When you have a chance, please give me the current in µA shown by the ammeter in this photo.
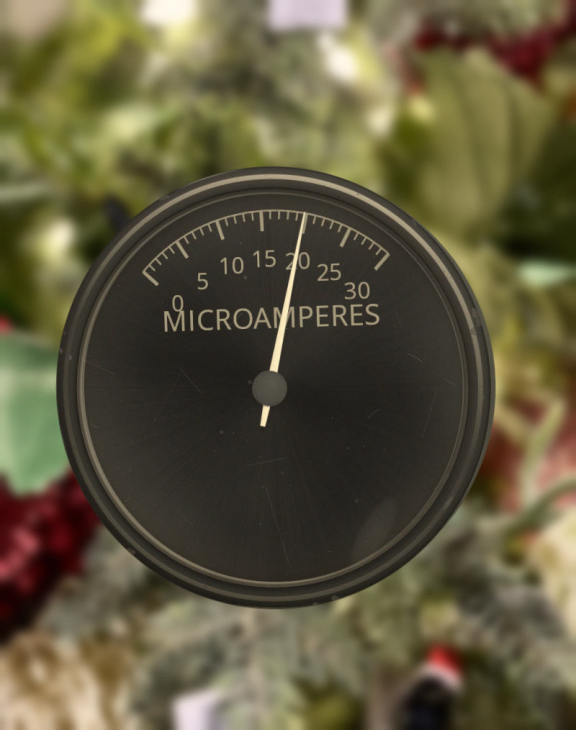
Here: 20 µA
